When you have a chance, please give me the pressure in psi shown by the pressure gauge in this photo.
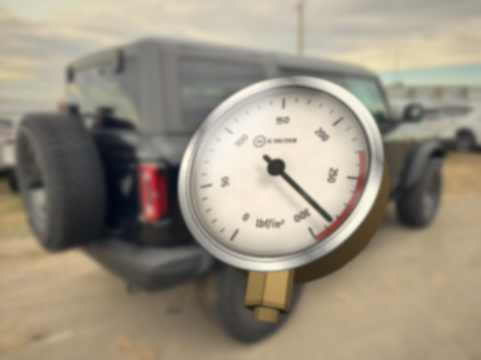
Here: 285 psi
